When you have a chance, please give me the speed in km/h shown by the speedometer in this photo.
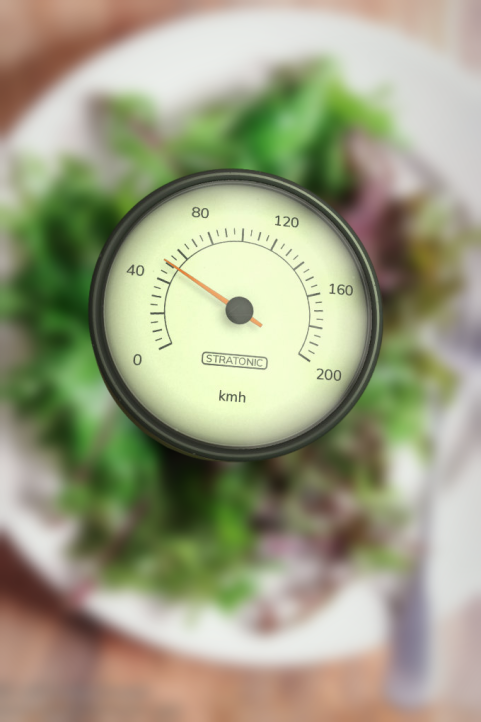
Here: 50 km/h
